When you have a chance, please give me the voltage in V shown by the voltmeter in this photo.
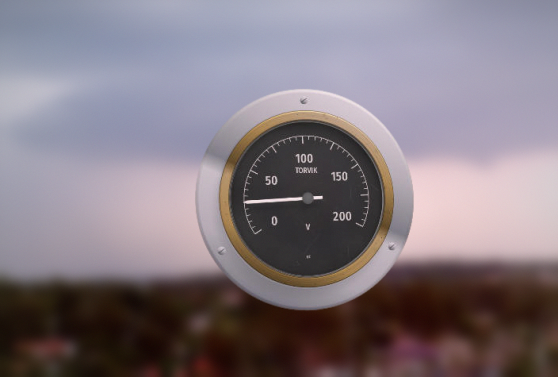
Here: 25 V
